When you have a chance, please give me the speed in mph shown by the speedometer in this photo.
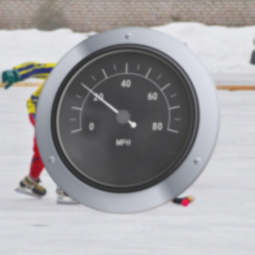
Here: 20 mph
